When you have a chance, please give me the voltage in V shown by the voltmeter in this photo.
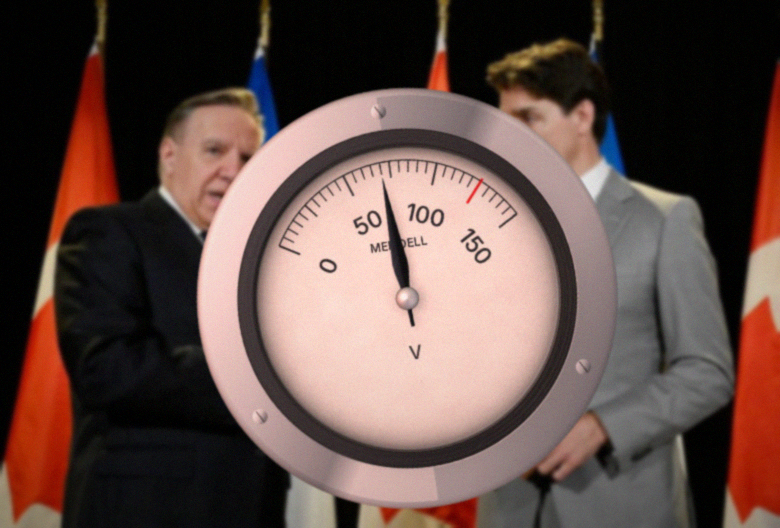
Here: 70 V
